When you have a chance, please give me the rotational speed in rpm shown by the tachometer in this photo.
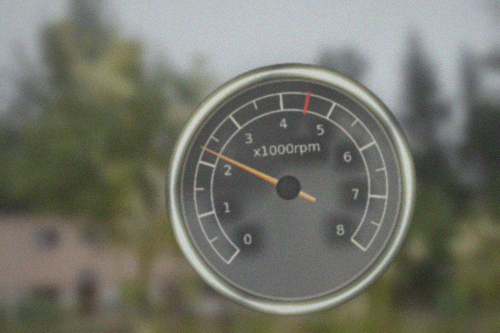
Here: 2250 rpm
